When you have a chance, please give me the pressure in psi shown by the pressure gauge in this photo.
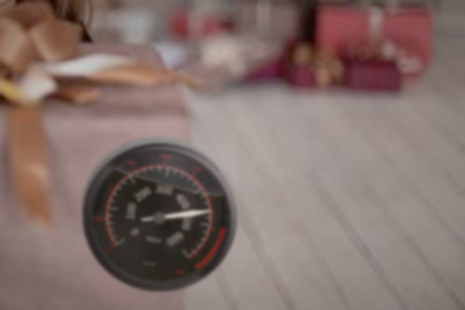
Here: 460 psi
